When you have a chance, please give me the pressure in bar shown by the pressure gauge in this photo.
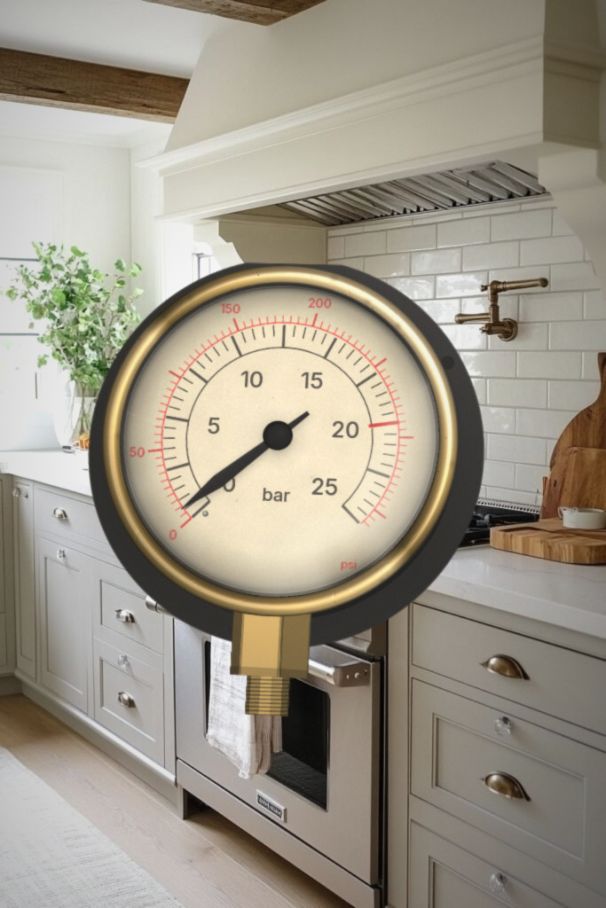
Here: 0.5 bar
